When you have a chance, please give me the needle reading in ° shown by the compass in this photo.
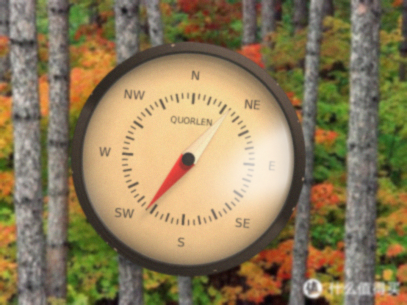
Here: 215 °
